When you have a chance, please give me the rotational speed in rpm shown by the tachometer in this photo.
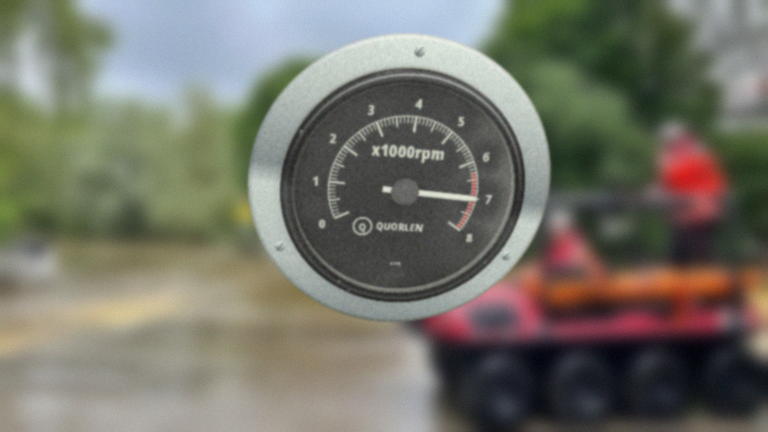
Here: 7000 rpm
